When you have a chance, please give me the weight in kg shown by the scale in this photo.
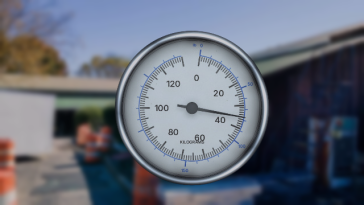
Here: 35 kg
